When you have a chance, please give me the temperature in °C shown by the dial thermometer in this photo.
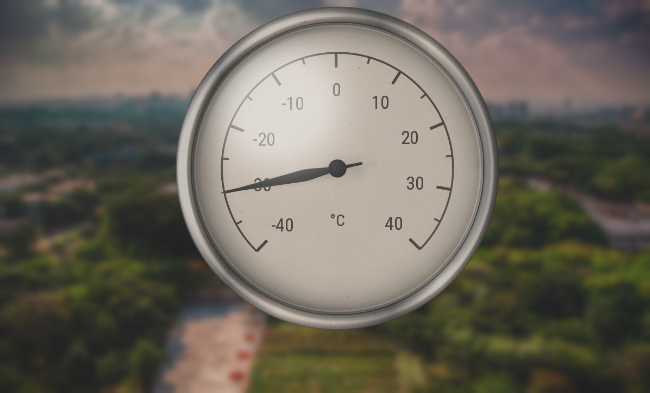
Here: -30 °C
